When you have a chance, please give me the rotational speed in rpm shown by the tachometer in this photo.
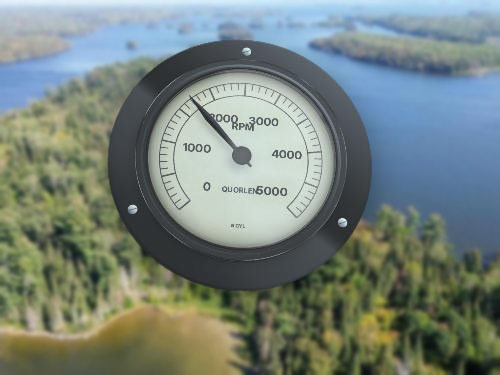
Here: 1700 rpm
